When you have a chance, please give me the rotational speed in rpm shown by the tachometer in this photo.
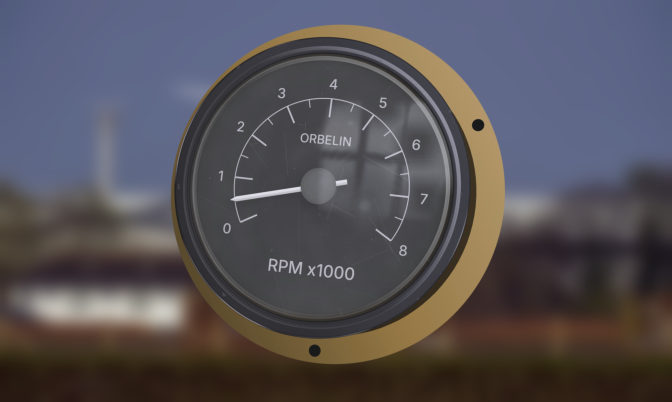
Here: 500 rpm
